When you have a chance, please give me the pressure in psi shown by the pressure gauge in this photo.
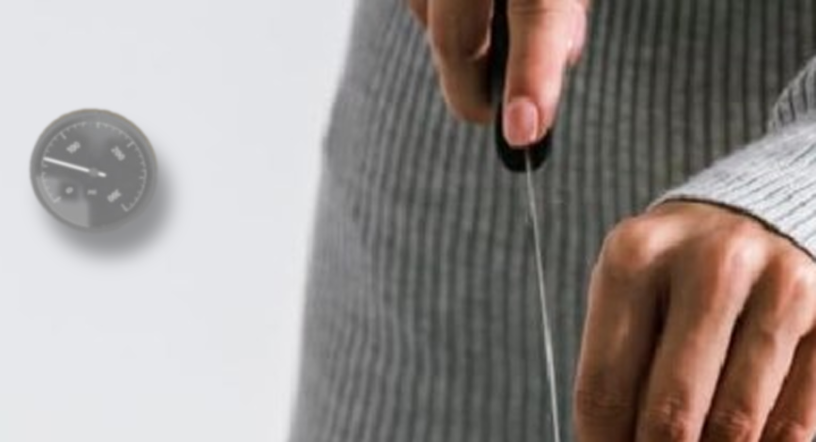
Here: 60 psi
